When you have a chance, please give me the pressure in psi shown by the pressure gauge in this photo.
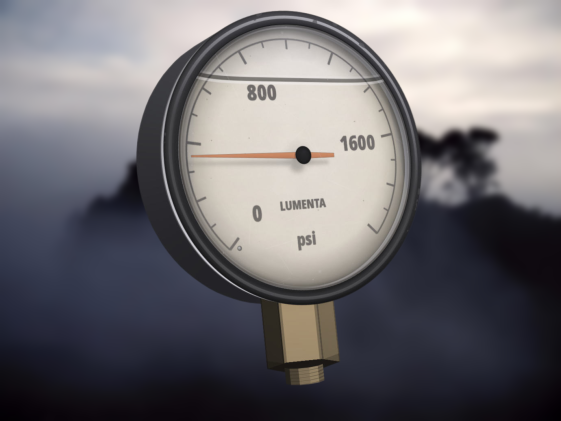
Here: 350 psi
